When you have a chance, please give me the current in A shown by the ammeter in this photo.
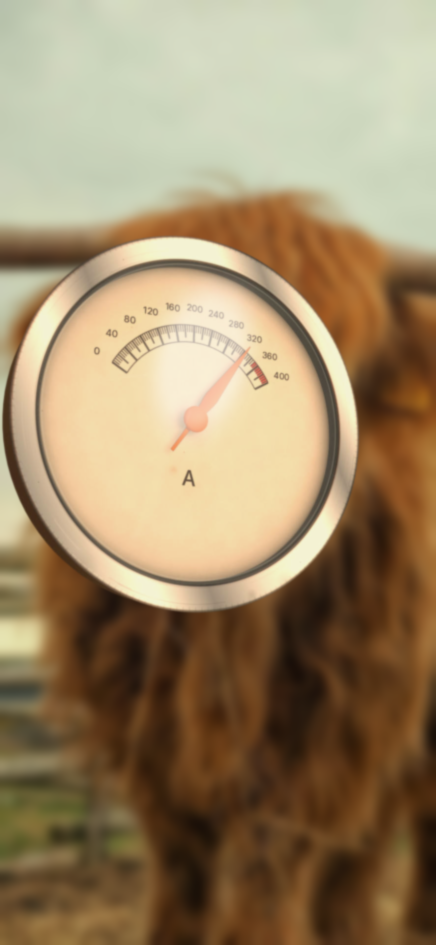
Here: 320 A
